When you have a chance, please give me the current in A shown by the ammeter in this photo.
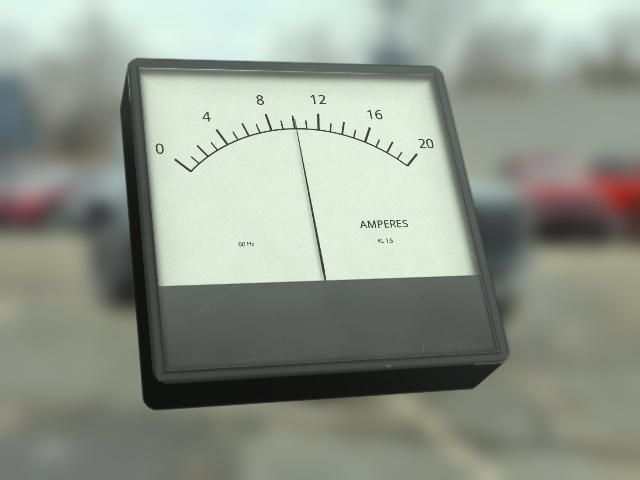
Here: 10 A
